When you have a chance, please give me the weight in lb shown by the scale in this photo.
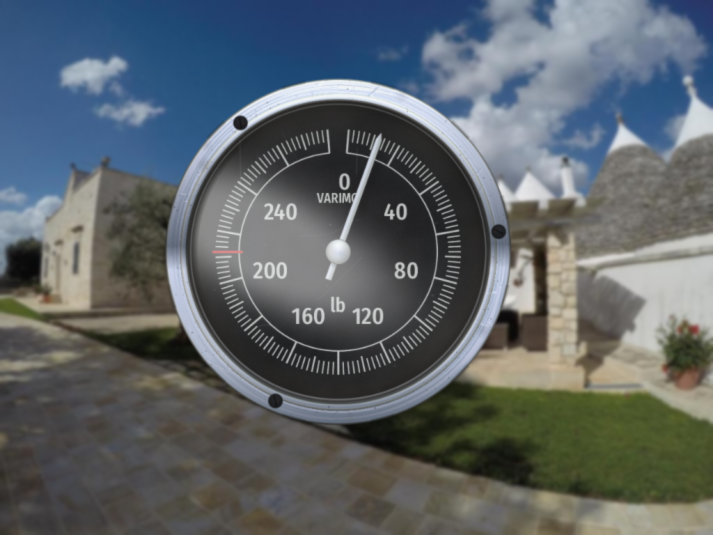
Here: 12 lb
